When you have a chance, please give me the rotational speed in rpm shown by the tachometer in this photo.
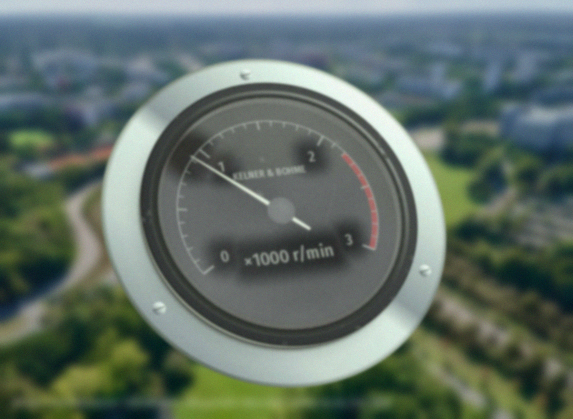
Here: 900 rpm
